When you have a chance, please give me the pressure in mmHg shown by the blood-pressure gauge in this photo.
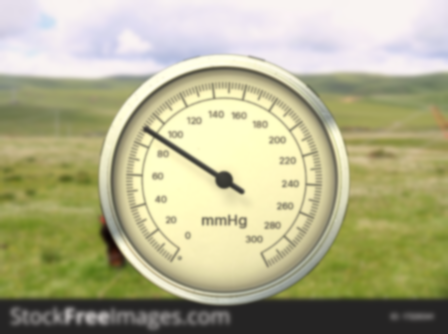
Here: 90 mmHg
